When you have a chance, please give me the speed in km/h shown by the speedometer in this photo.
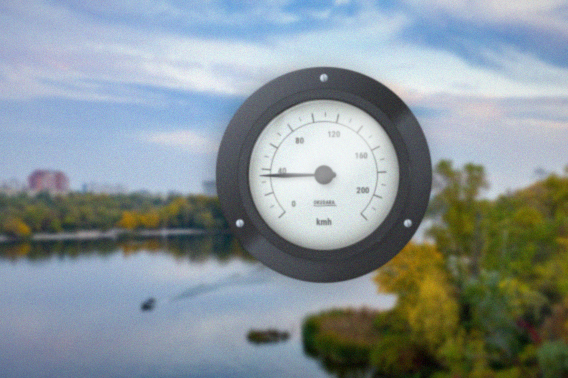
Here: 35 km/h
